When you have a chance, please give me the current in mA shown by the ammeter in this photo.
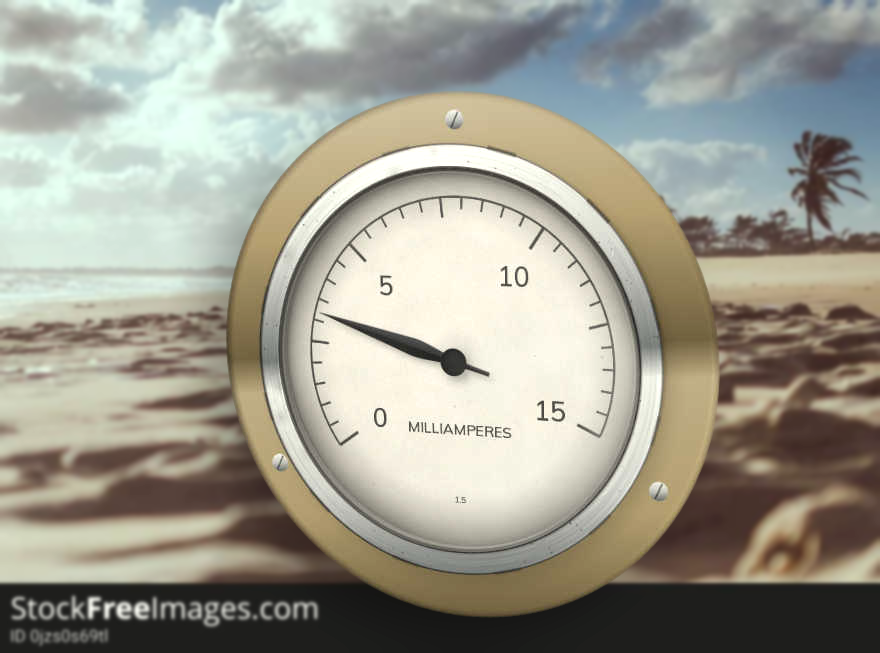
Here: 3.25 mA
